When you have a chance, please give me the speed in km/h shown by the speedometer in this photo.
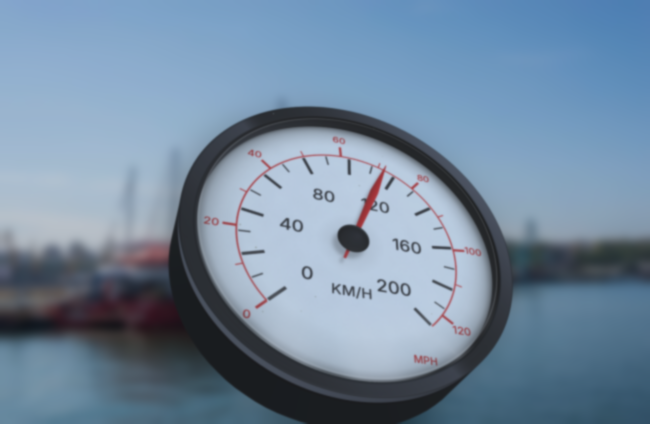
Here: 115 km/h
